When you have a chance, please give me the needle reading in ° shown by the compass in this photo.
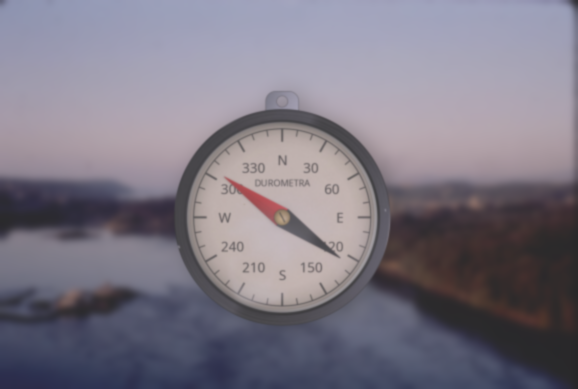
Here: 305 °
